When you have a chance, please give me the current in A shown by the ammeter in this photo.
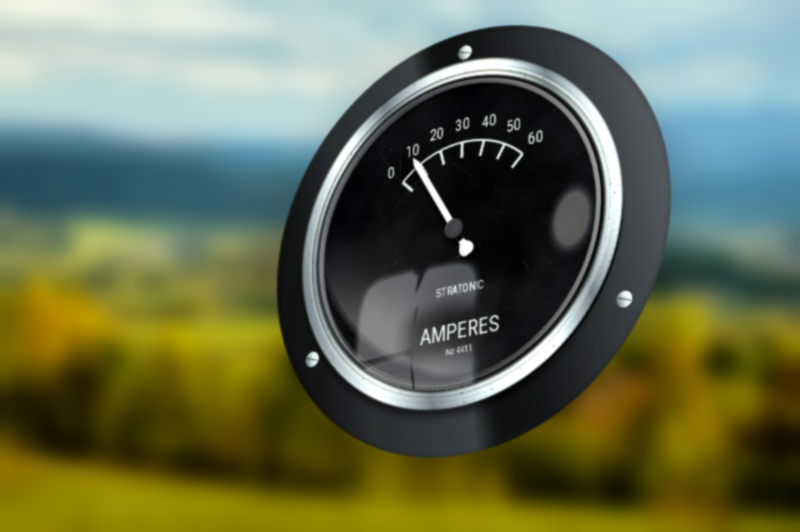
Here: 10 A
